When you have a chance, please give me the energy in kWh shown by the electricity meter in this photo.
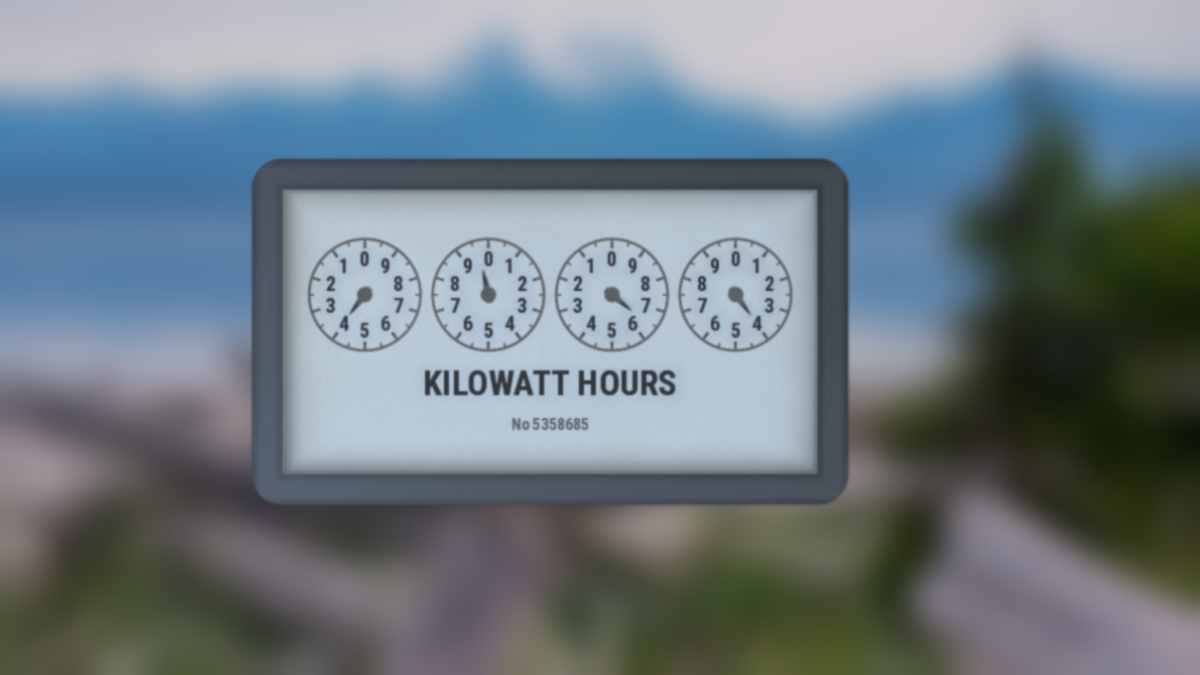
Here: 3964 kWh
